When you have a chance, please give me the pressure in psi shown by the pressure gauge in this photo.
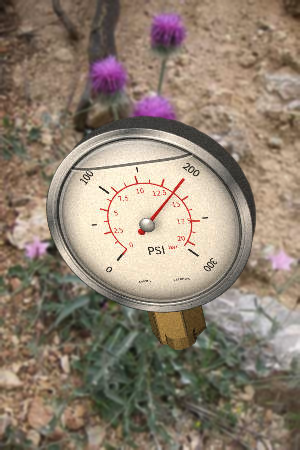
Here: 200 psi
